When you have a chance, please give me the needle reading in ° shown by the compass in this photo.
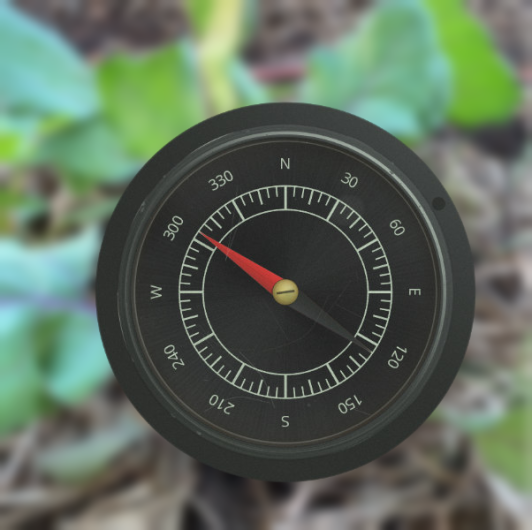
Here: 305 °
